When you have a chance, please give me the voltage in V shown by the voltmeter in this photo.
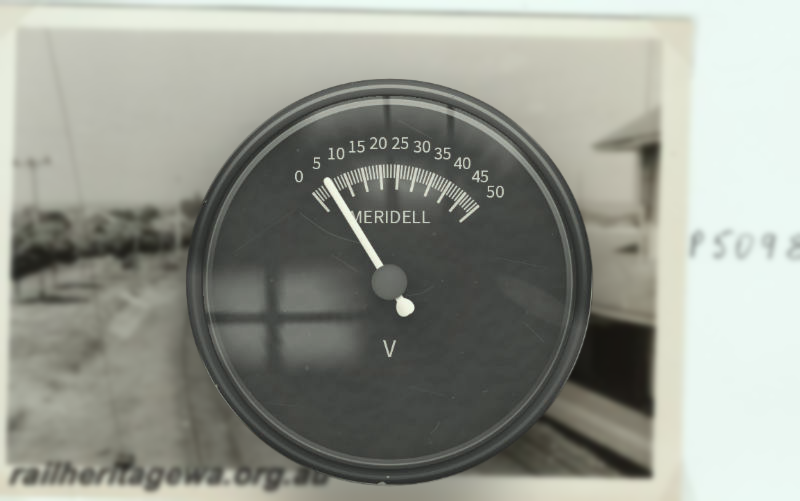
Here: 5 V
